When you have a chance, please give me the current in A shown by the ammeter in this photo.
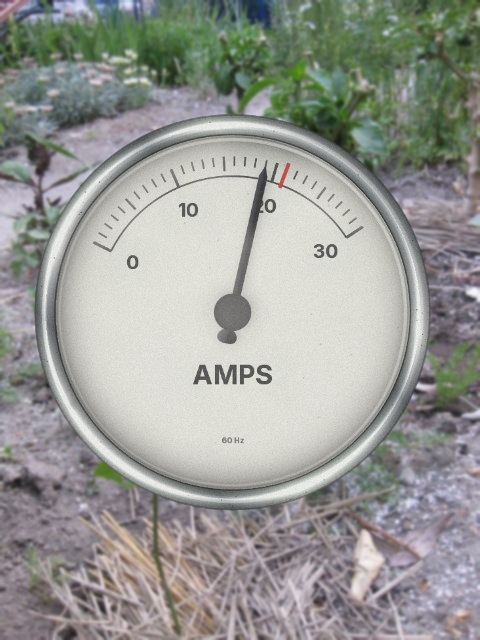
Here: 19 A
